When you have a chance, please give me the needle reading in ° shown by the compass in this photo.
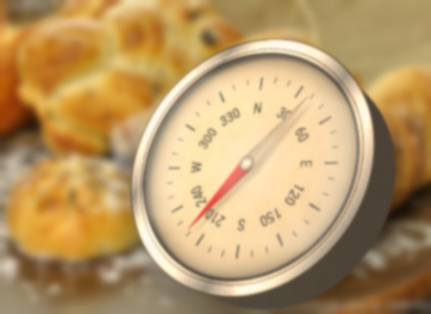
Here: 220 °
